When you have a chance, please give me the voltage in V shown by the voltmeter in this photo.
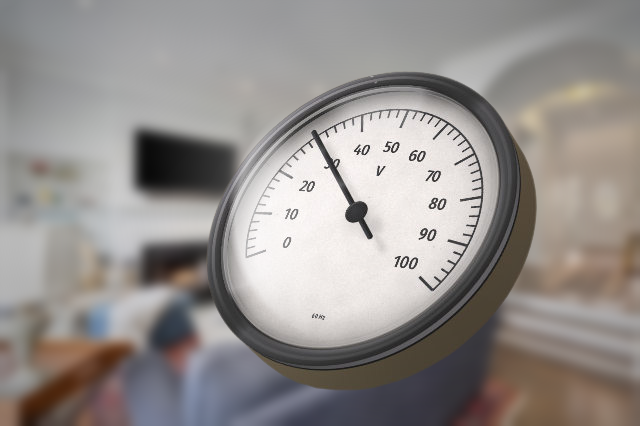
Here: 30 V
